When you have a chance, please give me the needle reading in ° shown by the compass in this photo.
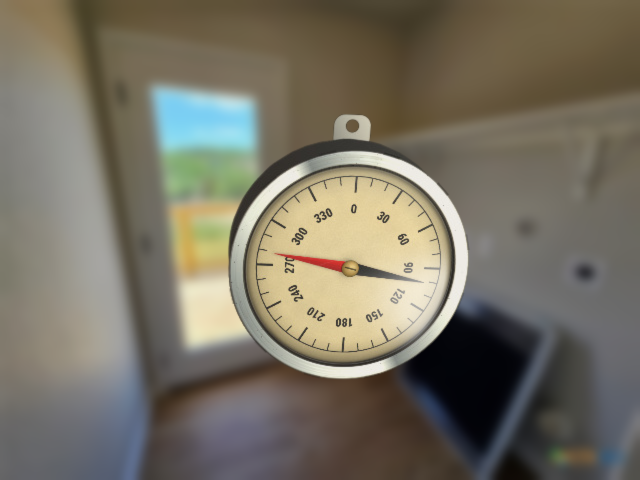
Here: 280 °
